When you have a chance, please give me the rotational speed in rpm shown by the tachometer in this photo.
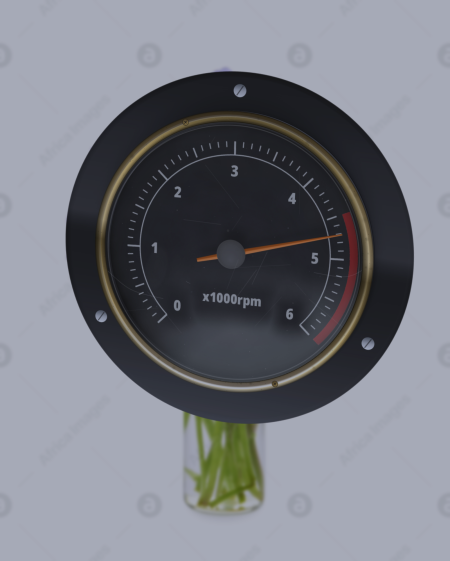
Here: 4700 rpm
